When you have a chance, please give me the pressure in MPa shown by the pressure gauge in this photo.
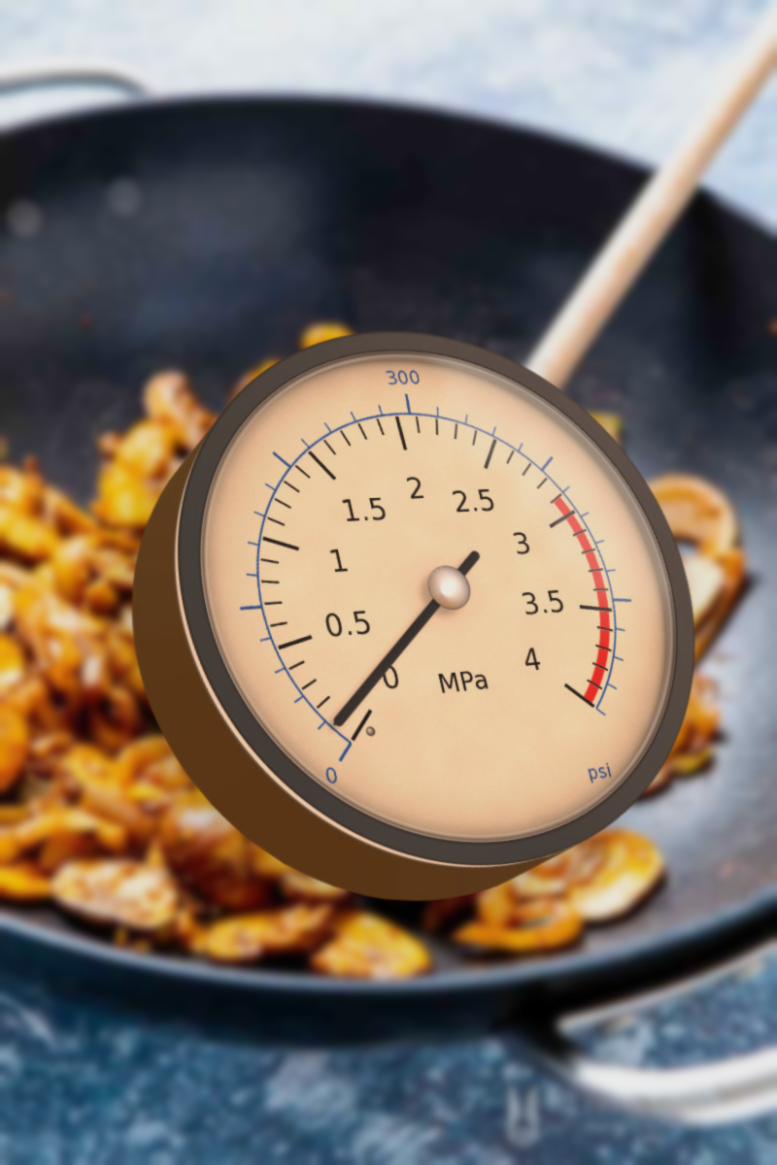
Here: 0.1 MPa
